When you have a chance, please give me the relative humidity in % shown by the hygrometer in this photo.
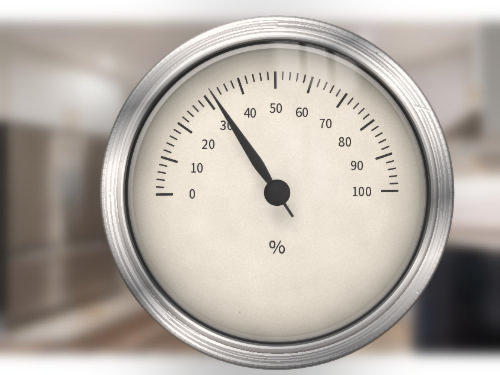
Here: 32 %
